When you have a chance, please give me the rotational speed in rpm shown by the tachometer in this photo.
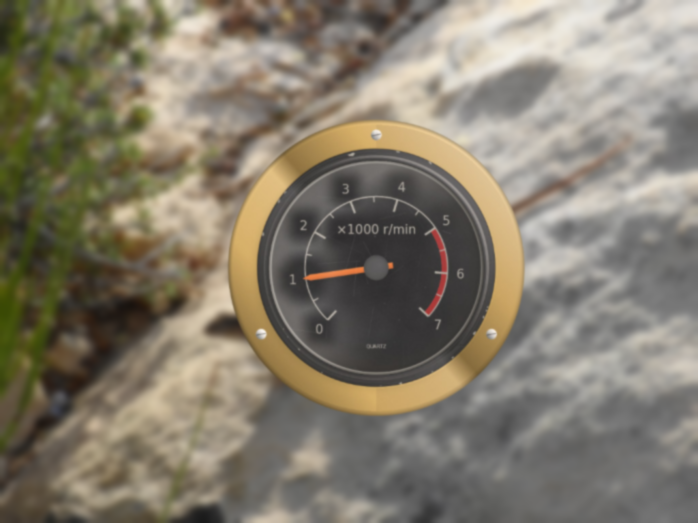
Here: 1000 rpm
